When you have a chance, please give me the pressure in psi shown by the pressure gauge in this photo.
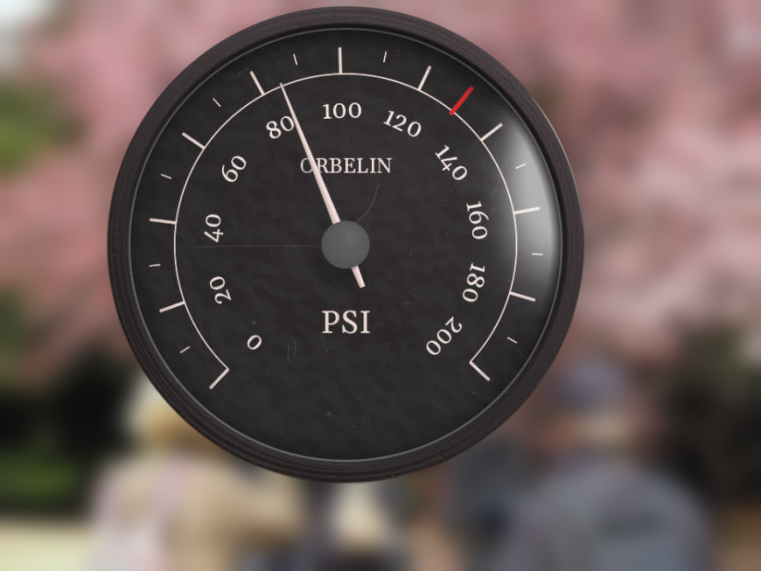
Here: 85 psi
